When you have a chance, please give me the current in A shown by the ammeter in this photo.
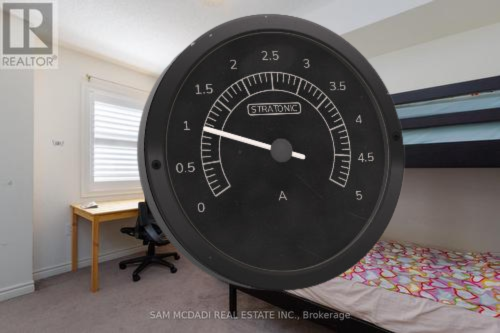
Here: 1 A
